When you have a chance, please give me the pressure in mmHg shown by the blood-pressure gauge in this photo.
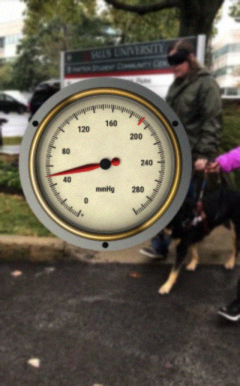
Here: 50 mmHg
